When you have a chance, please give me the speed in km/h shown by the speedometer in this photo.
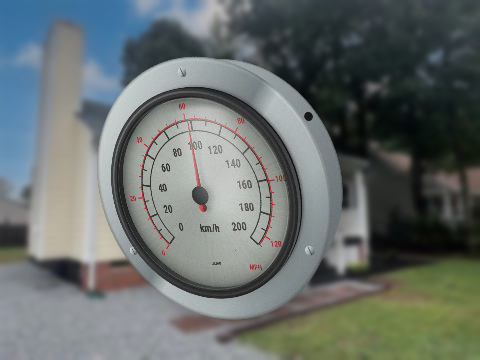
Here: 100 km/h
